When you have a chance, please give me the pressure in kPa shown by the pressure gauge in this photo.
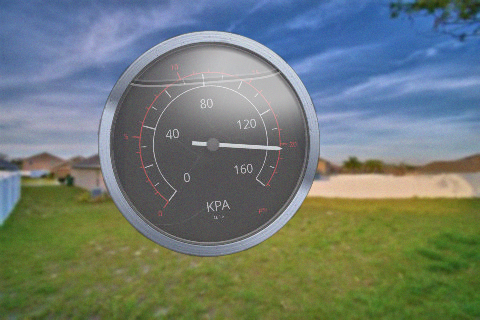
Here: 140 kPa
